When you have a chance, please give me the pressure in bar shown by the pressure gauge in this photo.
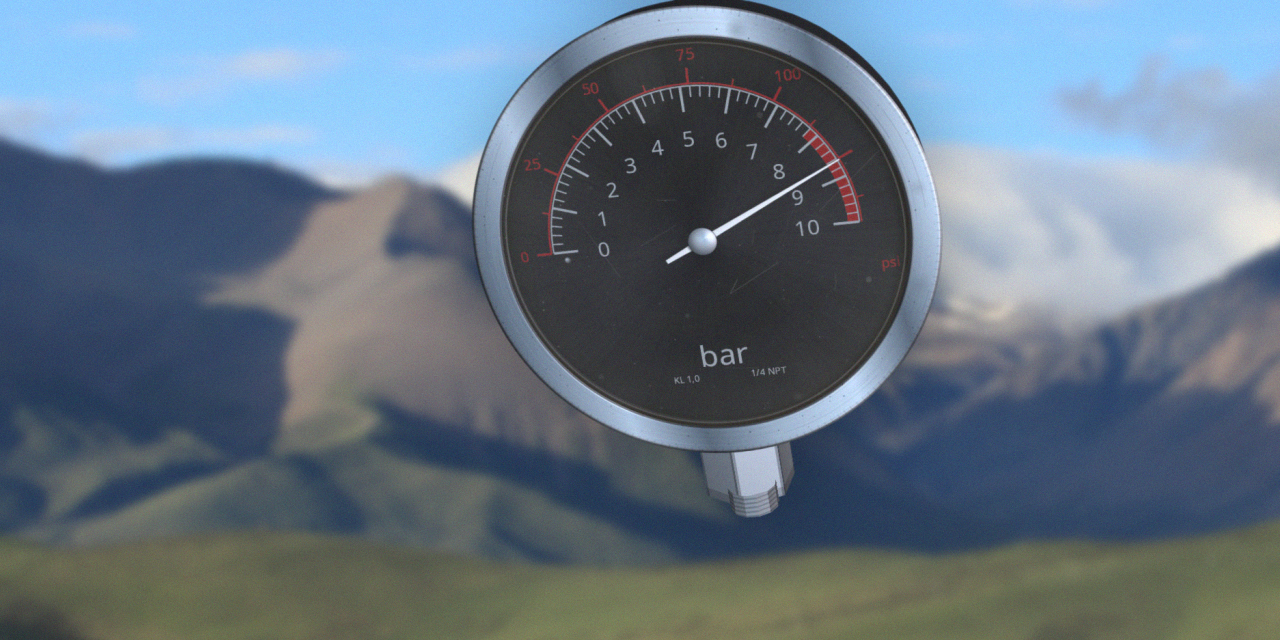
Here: 8.6 bar
